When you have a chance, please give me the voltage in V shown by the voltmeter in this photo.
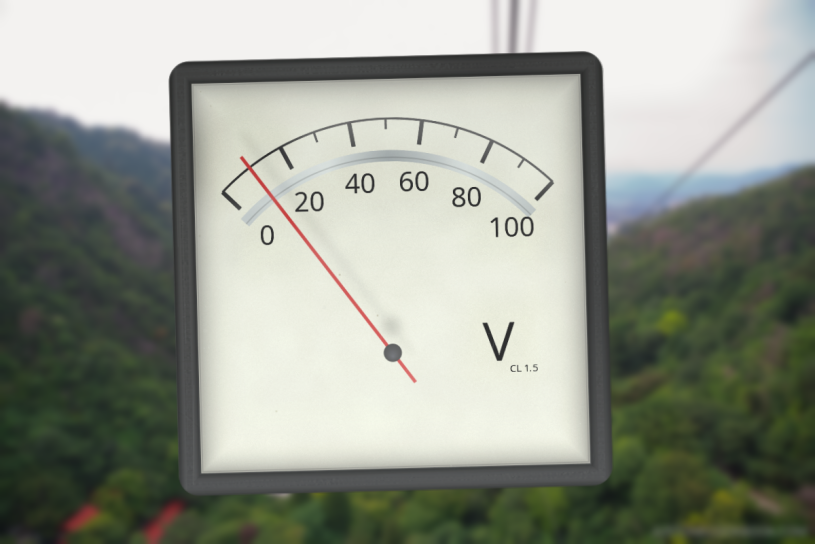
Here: 10 V
